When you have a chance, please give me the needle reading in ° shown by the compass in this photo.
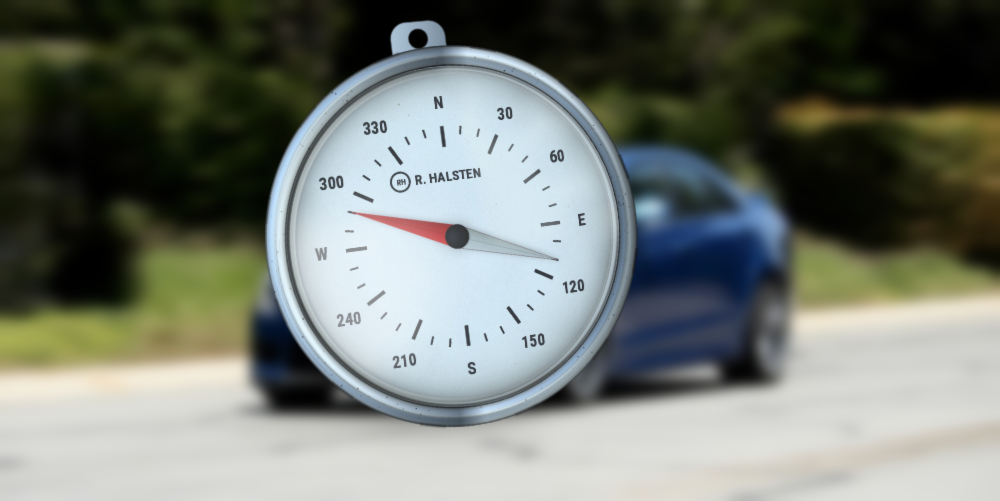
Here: 290 °
